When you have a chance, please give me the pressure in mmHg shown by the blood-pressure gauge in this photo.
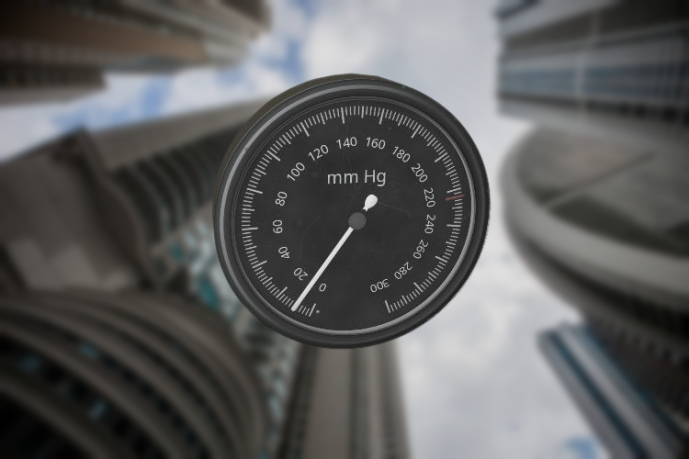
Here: 10 mmHg
